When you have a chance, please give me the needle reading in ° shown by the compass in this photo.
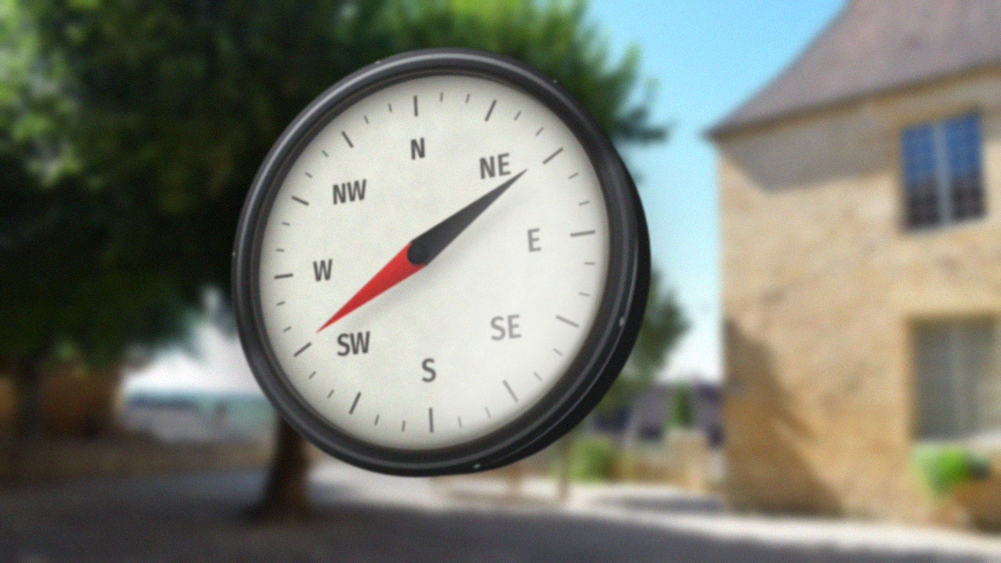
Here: 240 °
